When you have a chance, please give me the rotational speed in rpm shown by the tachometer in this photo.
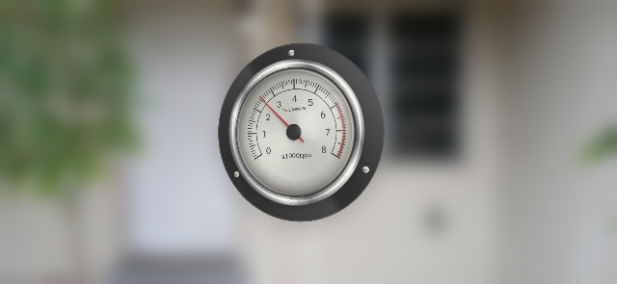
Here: 2500 rpm
